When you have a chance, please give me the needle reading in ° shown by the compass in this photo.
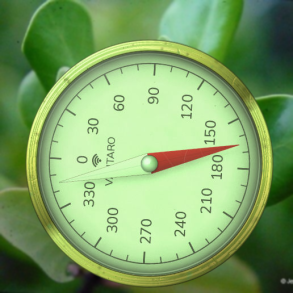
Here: 165 °
